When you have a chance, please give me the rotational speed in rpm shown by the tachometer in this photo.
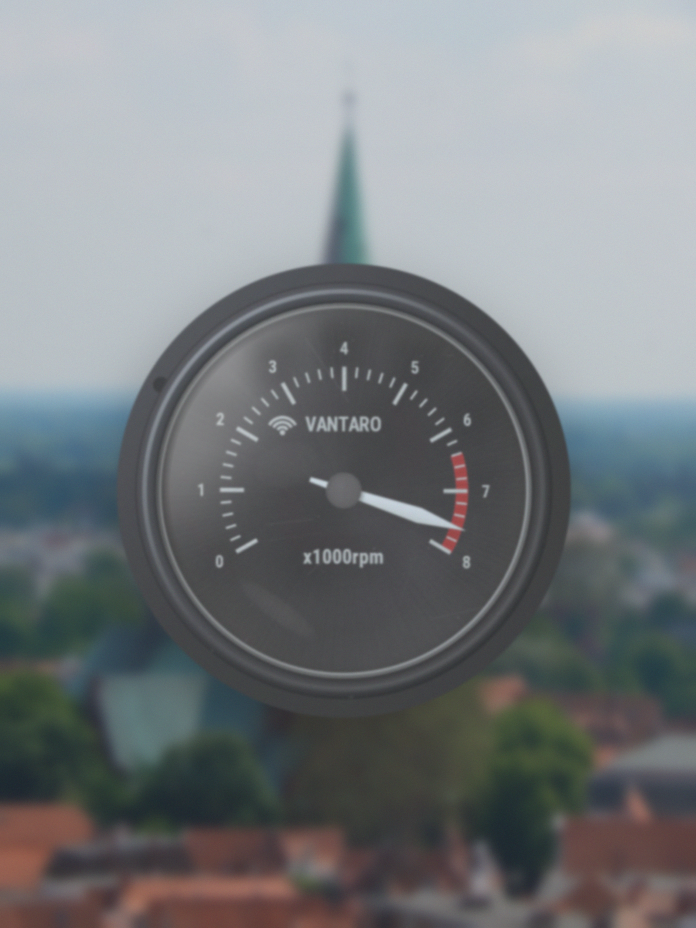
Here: 7600 rpm
